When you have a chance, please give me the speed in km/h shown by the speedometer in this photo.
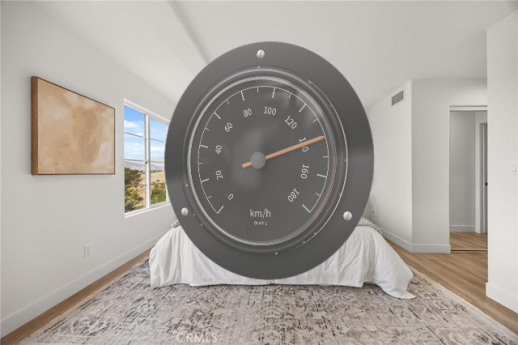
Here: 140 km/h
